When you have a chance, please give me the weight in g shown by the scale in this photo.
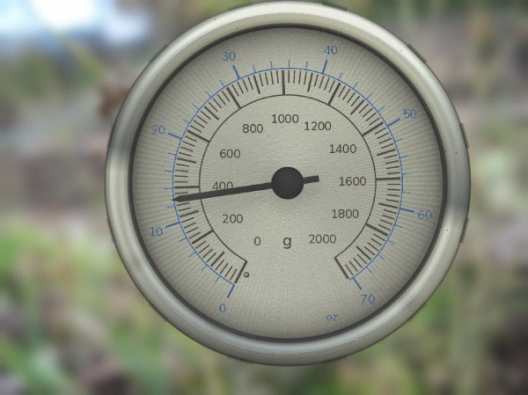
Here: 360 g
